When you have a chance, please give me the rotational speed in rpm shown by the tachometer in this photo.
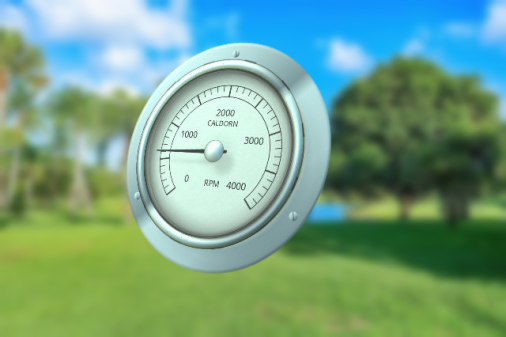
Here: 600 rpm
